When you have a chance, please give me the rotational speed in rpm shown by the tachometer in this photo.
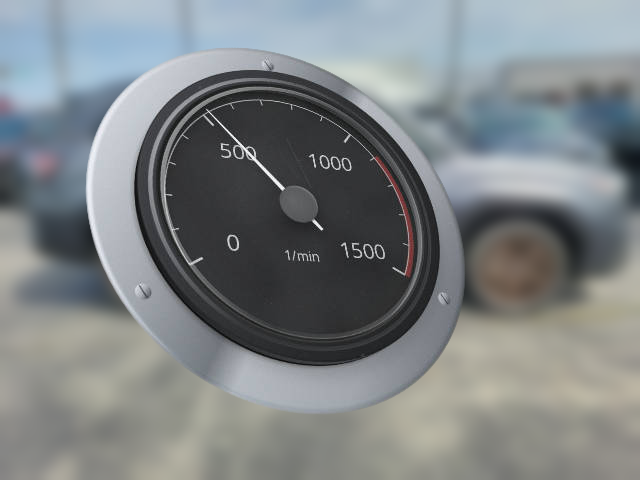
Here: 500 rpm
